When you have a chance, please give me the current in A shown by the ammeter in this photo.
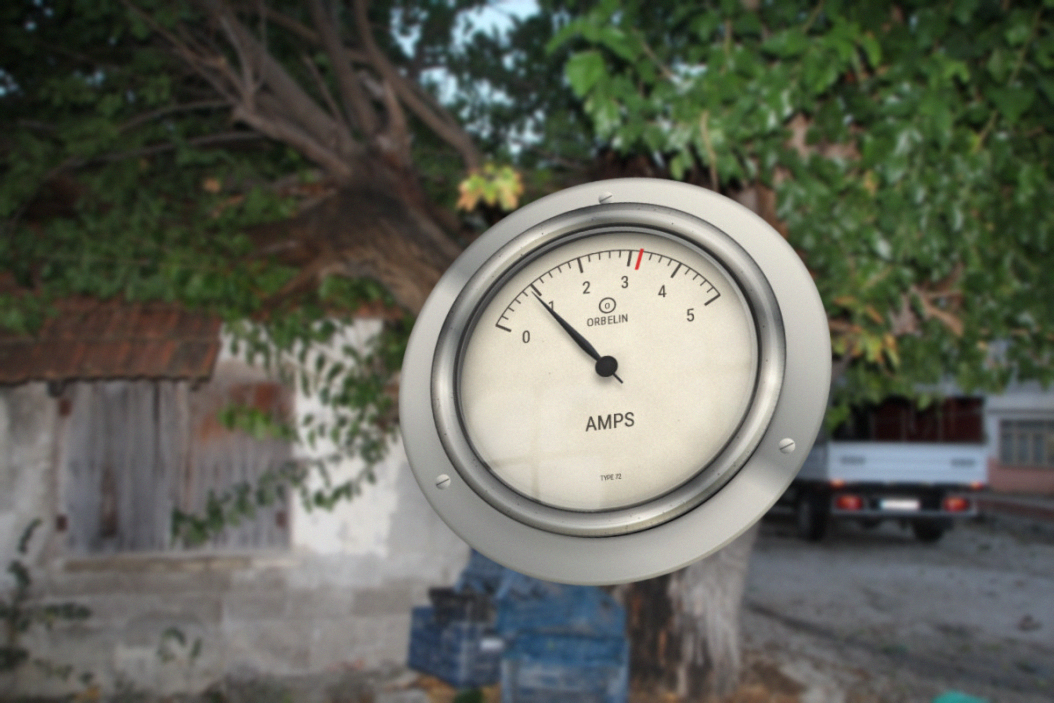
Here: 0.9 A
